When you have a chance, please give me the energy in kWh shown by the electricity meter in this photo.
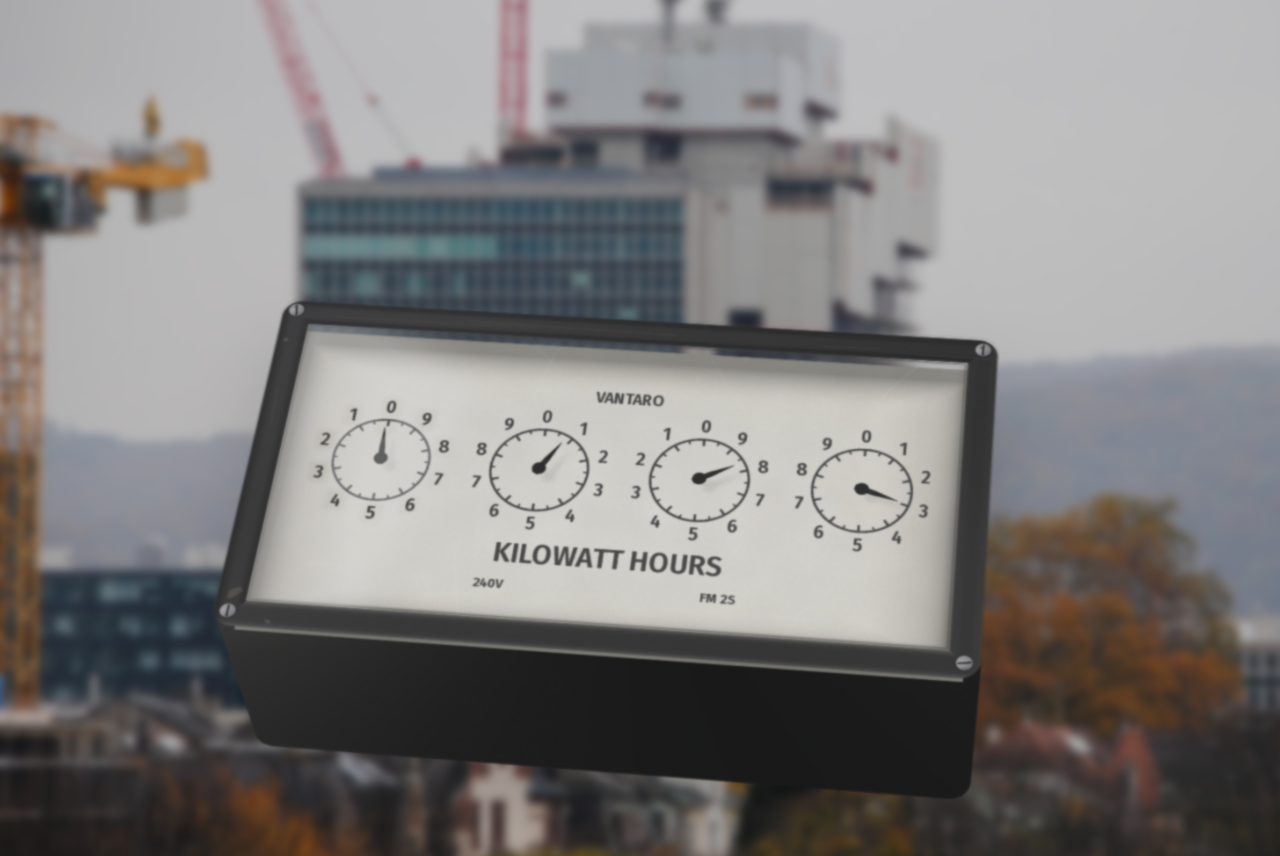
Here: 83 kWh
